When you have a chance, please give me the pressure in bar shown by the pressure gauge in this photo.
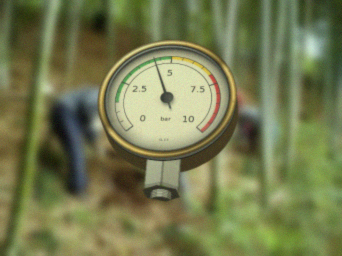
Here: 4.25 bar
